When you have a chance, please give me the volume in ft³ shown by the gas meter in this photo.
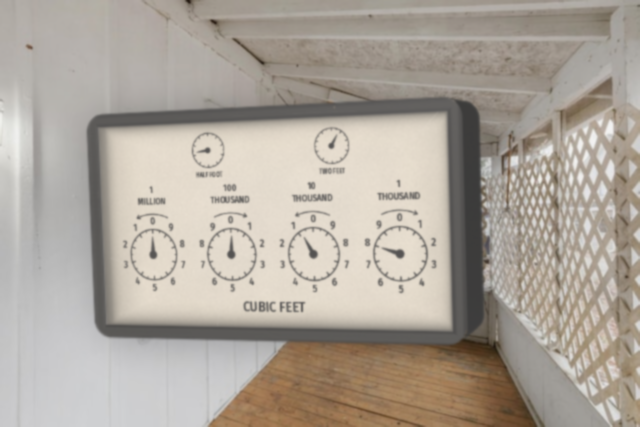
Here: 800 ft³
